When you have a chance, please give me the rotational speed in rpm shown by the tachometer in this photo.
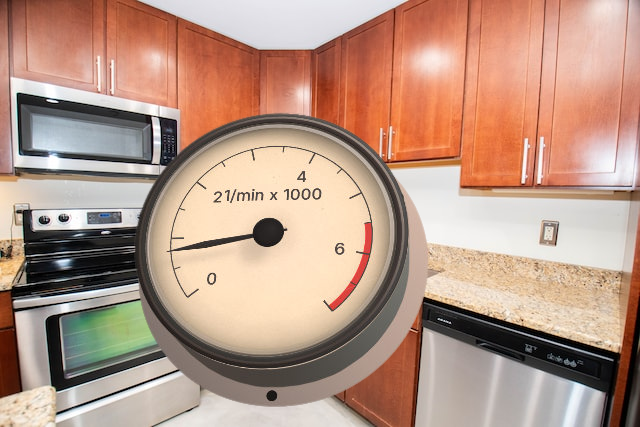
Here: 750 rpm
